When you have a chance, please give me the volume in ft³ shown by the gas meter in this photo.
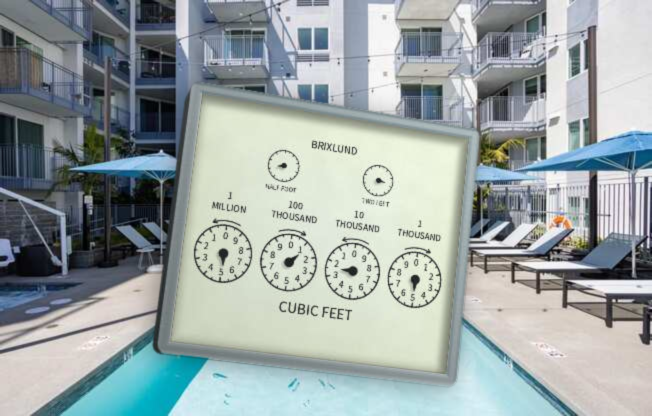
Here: 512500 ft³
